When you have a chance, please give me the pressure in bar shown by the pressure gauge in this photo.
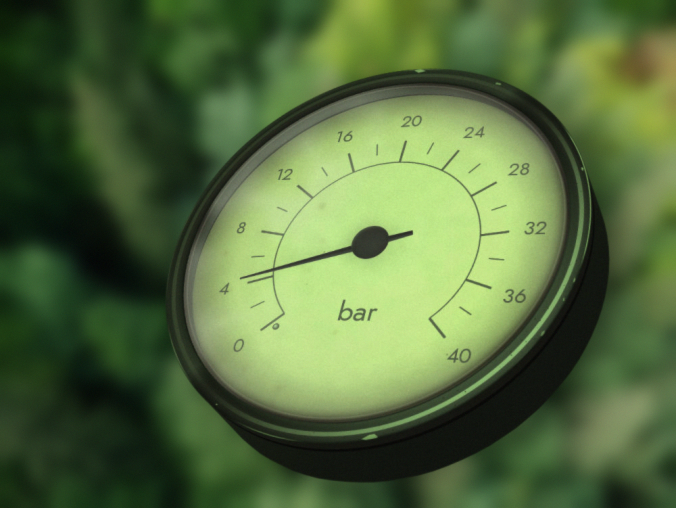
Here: 4 bar
